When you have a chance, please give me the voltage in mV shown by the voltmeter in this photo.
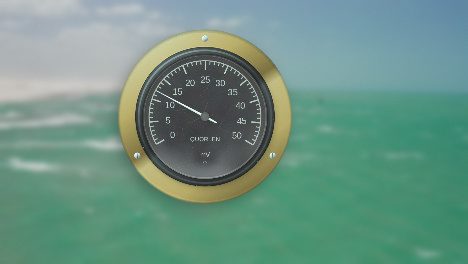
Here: 12 mV
